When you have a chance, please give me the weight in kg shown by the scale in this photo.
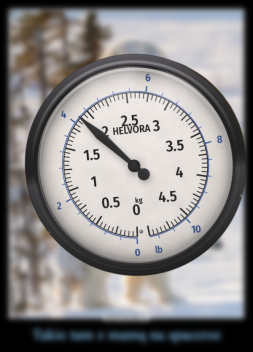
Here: 1.9 kg
